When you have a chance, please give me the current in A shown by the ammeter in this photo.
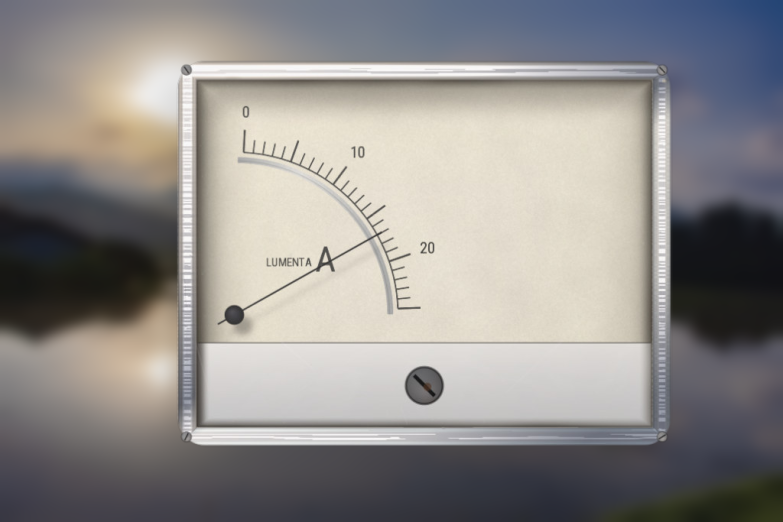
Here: 17 A
